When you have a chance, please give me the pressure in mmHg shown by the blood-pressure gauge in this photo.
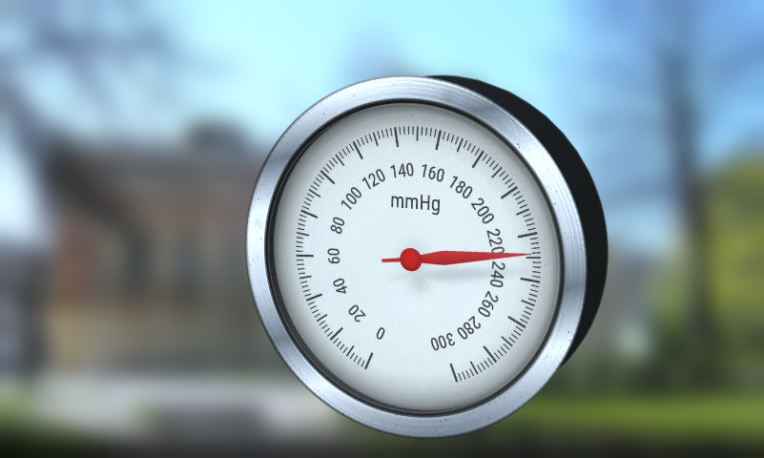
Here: 228 mmHg
